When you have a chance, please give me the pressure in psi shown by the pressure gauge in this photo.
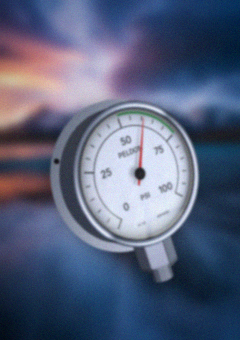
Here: 60 psi
